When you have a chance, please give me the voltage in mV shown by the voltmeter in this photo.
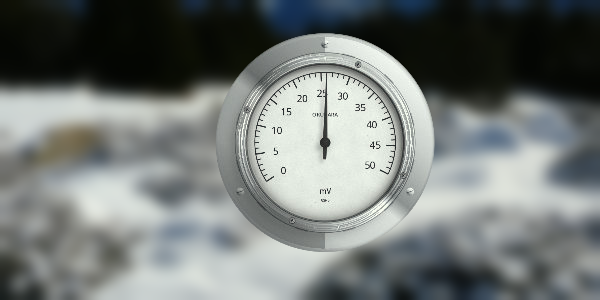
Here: 26 mV
